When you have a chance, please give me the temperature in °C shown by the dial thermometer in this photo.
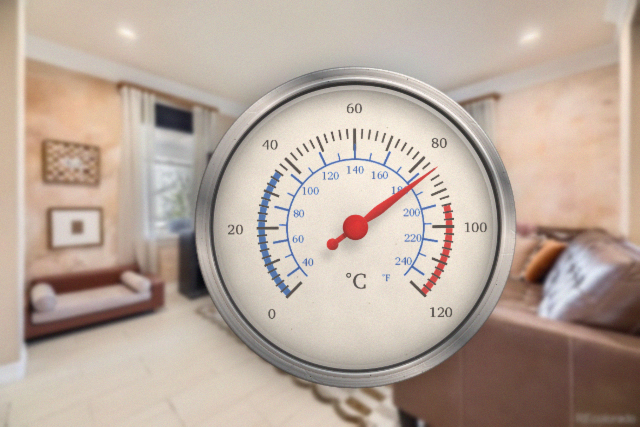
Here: 84 °C
